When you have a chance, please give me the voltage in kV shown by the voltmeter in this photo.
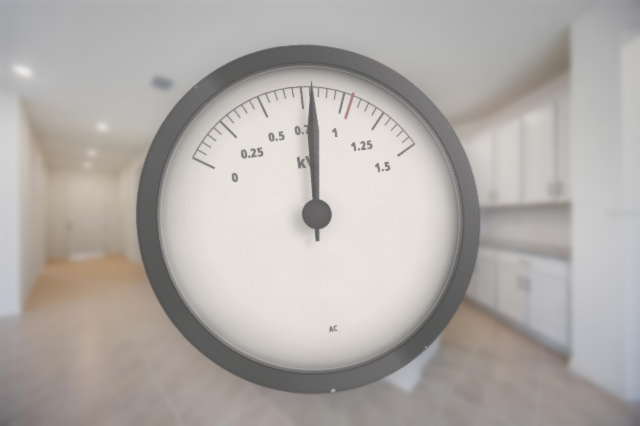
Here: 0.8 kV
